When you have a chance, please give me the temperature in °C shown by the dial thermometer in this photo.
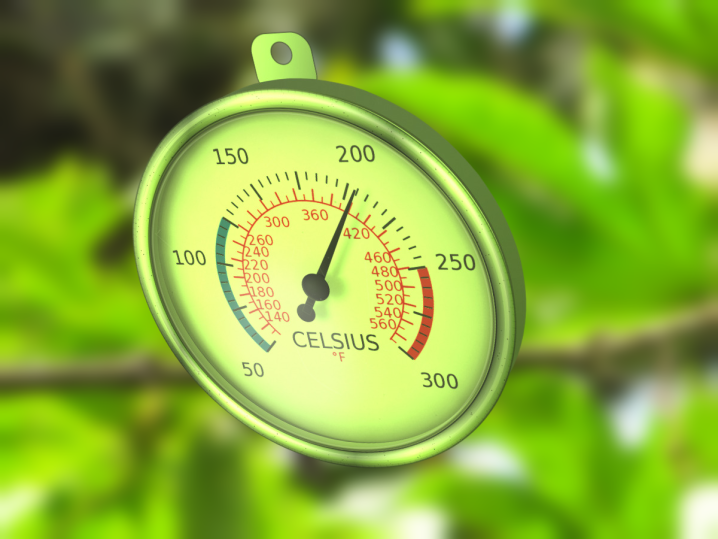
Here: 205 °C
